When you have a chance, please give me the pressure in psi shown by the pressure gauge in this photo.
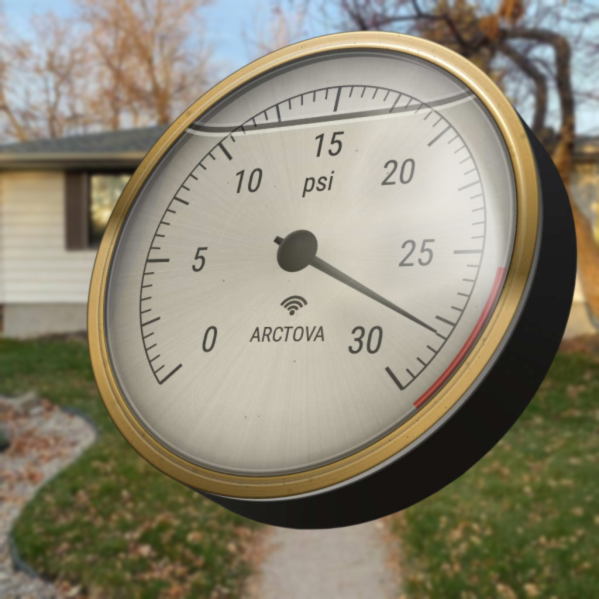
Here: 28 psi
